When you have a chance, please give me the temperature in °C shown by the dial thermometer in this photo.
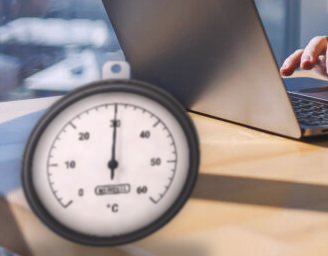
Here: 30 °C
